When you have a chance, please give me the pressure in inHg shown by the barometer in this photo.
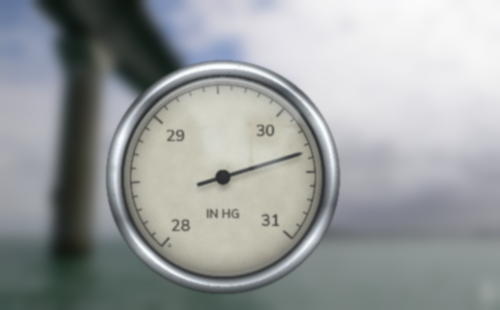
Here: 30.35 inHg
